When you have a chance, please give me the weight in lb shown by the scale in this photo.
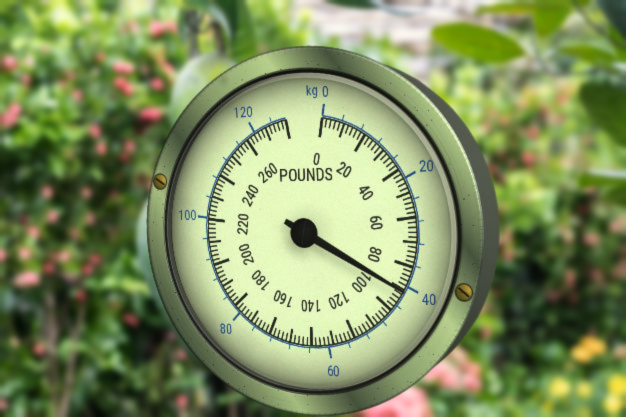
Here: 90 lb
